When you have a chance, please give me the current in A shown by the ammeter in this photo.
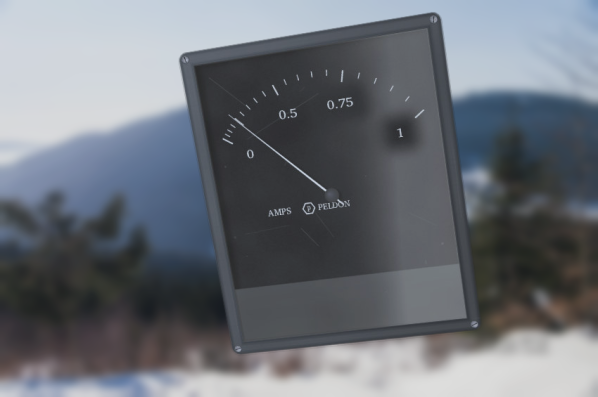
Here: 0.25 A
